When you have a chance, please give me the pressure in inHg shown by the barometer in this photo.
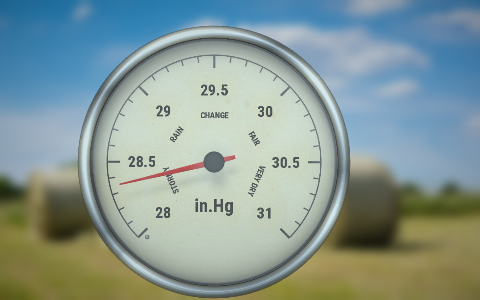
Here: 28.35 inHg
